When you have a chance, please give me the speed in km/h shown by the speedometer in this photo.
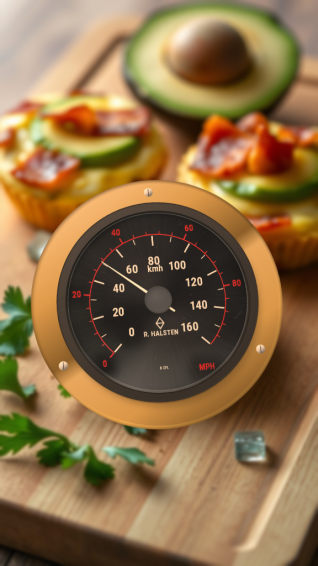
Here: 50 km/h
